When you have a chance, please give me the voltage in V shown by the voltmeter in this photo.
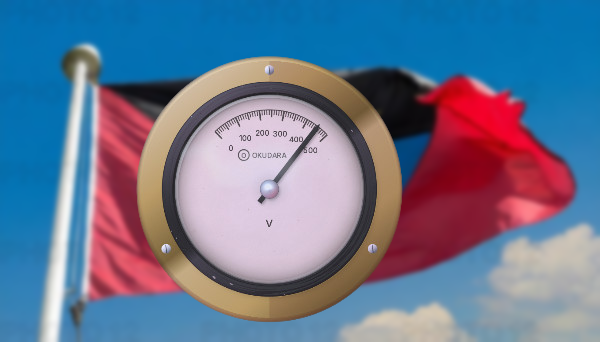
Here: 450 V
